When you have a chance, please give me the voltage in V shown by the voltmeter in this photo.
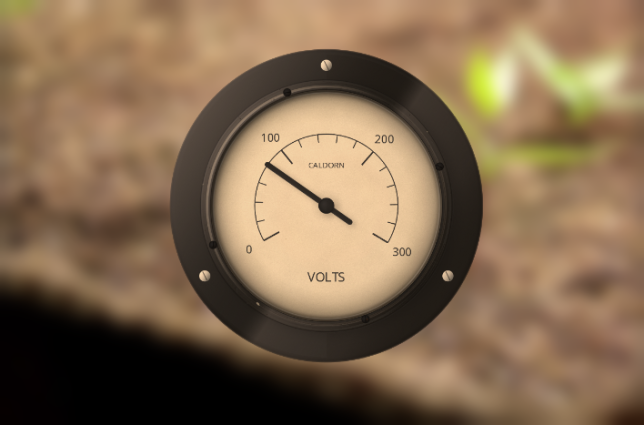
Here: 80 V
